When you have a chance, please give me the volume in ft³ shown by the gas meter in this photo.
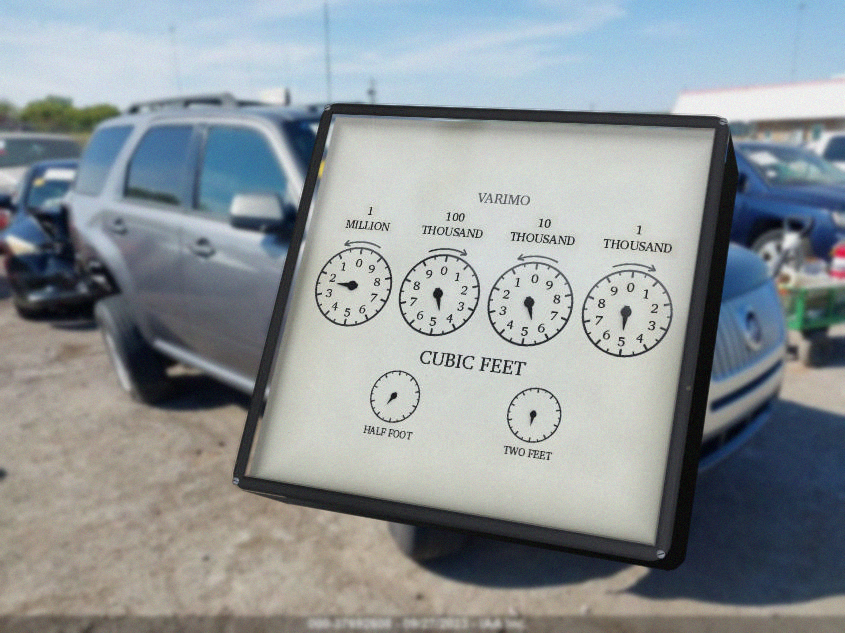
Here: 245500 ft³
